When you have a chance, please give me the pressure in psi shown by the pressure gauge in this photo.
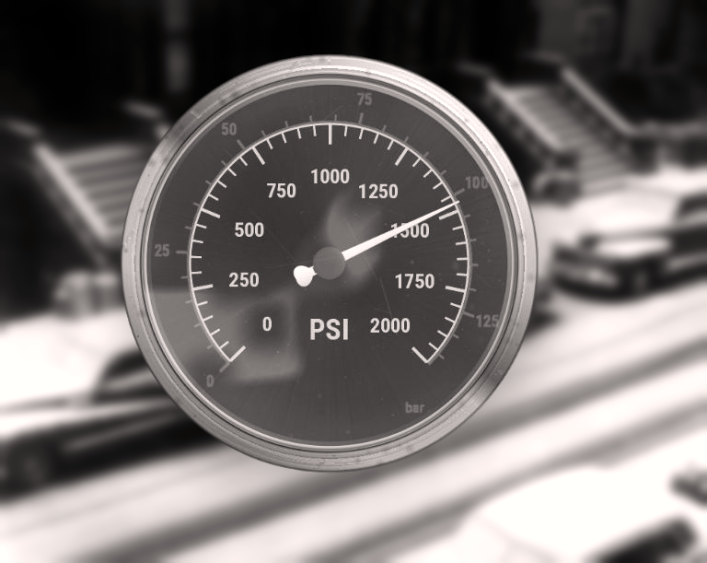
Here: 1475 psi
